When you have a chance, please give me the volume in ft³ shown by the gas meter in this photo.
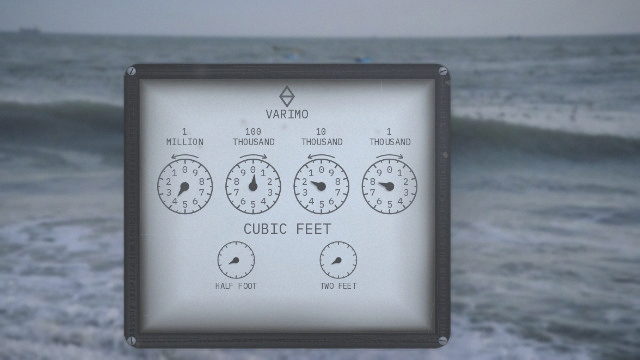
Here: 401800 ft³
